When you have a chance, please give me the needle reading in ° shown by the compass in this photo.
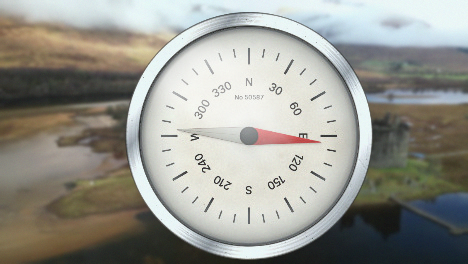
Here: 95 °
